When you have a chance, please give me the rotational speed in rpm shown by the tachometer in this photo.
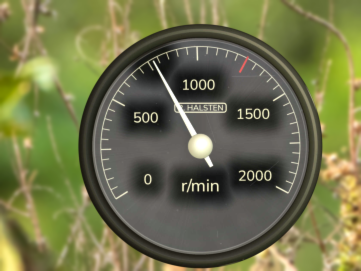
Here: 775 rpm
